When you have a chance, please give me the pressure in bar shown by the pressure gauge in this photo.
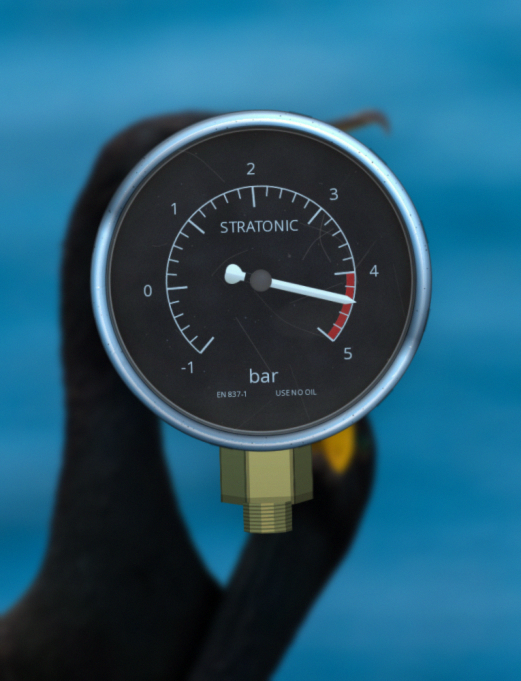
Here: 4.4 bar
